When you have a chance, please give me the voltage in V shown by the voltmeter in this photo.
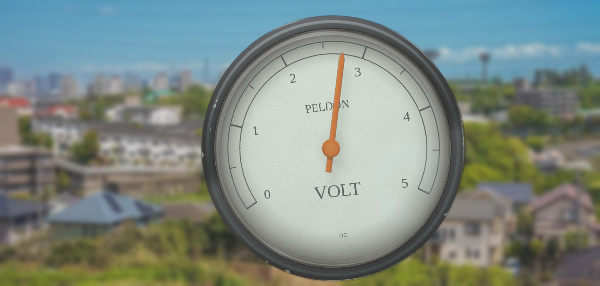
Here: 2.75 V
